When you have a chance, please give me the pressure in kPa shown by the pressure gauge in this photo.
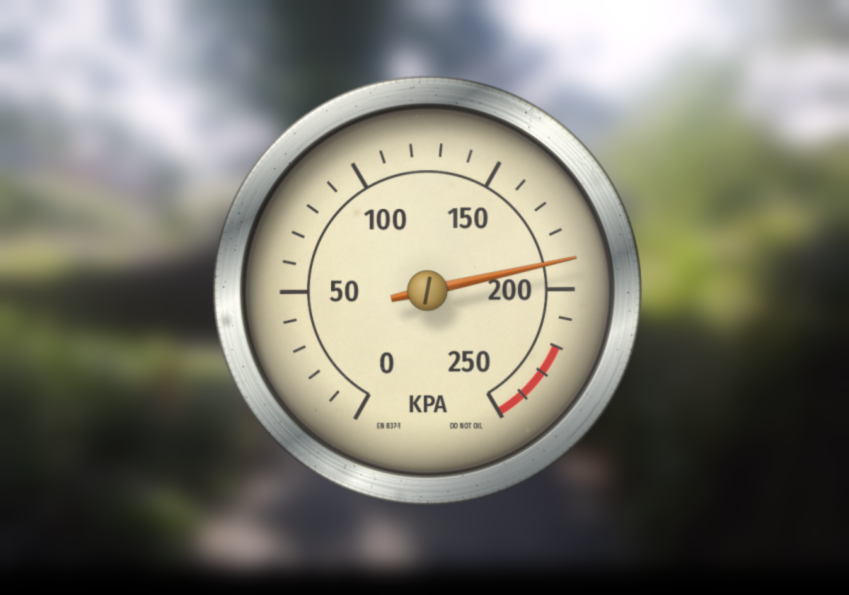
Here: 190 kPa
